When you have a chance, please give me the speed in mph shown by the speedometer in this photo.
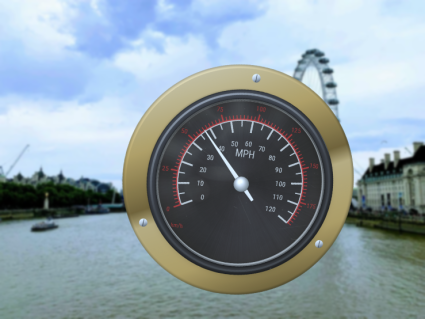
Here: 37.5 mph
